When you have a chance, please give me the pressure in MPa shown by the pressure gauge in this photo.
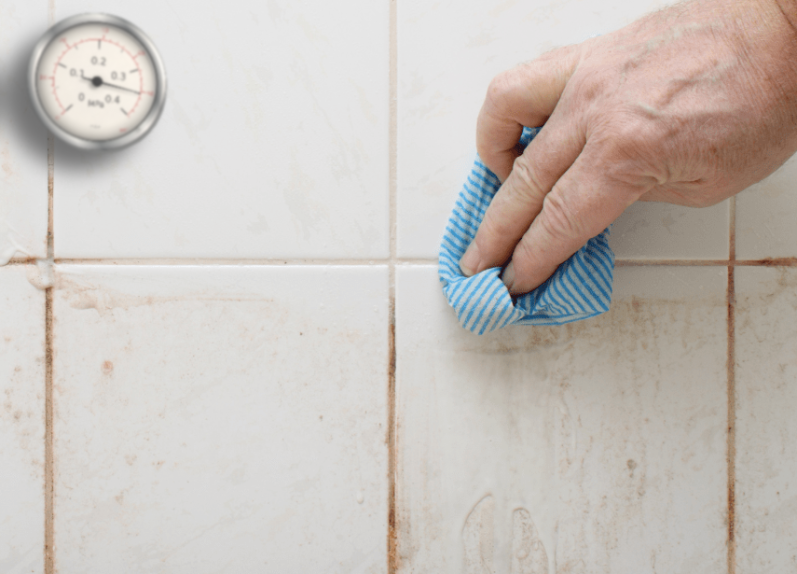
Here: 0.35 MPa
